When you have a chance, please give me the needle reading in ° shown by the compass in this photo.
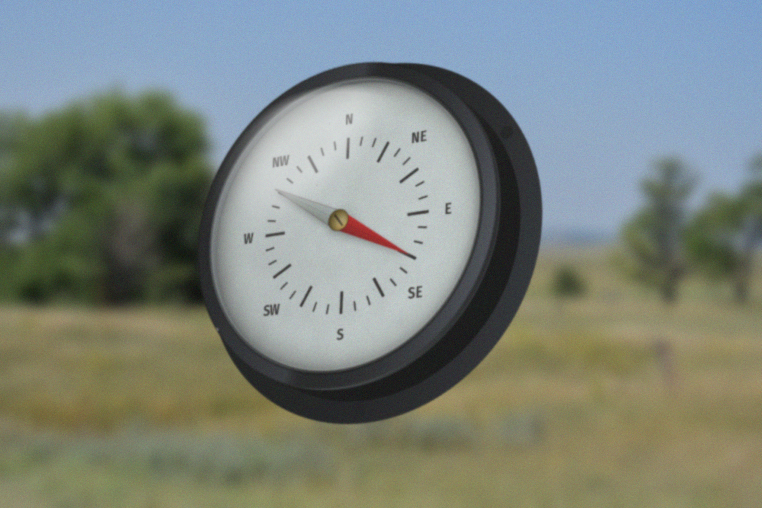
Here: 120 °
